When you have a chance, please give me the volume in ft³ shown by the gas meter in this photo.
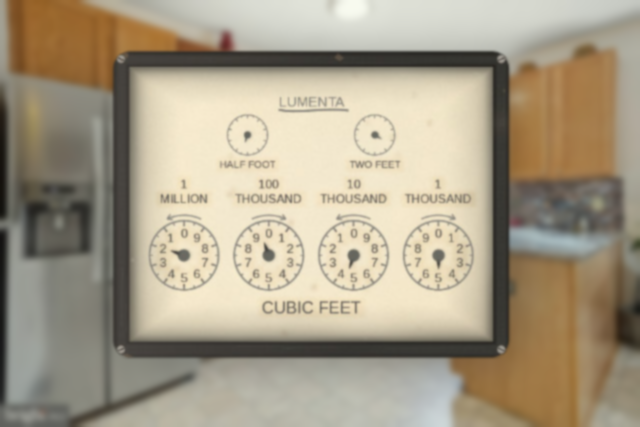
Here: 194500 ft³
